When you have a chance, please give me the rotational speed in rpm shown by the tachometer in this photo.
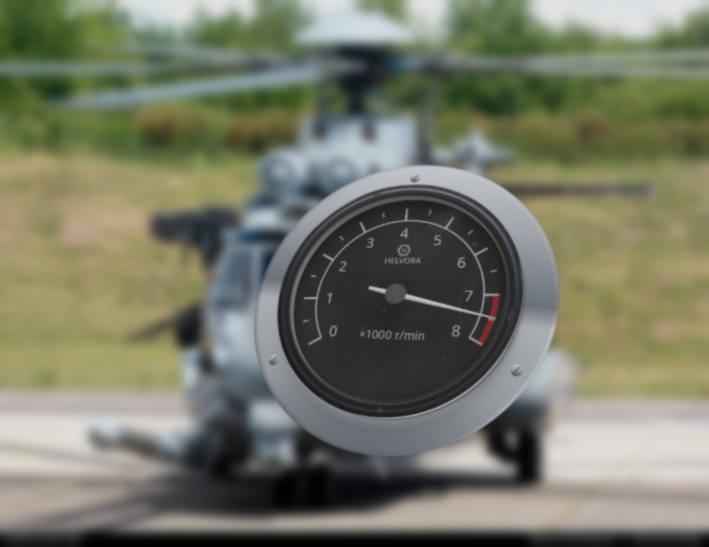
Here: 7500 rpm
